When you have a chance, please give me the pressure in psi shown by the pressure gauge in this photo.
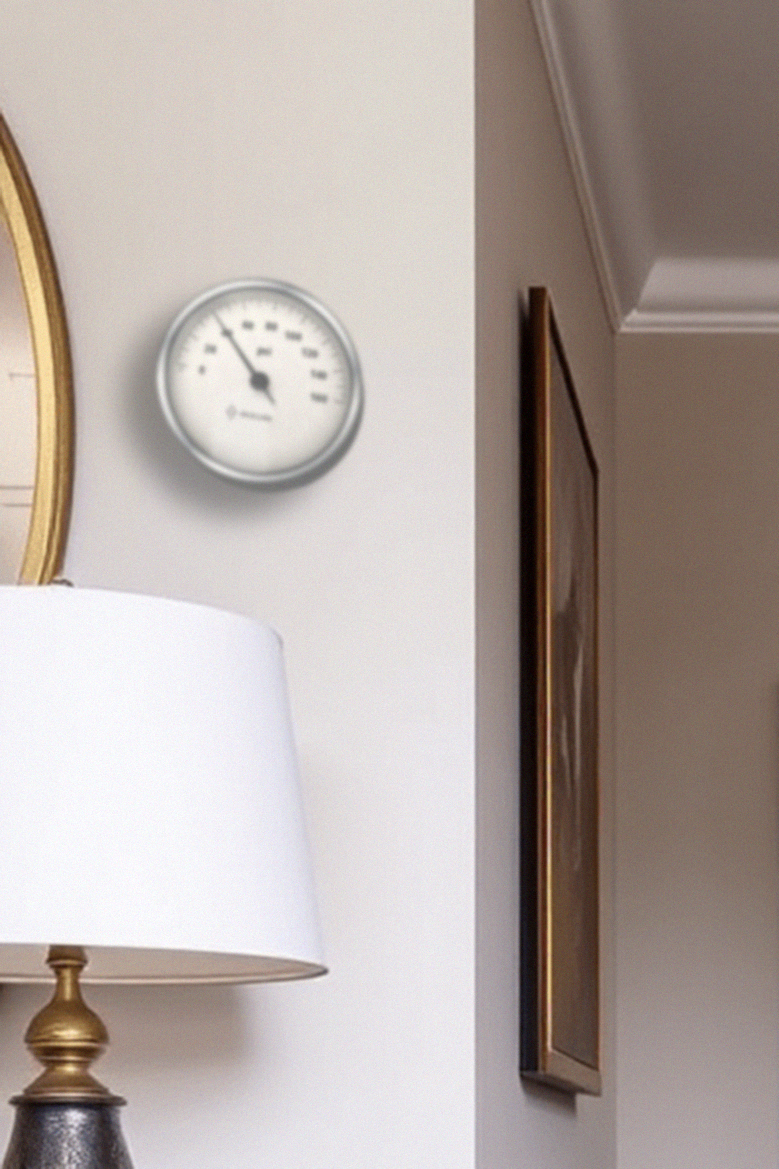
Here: 40 psi
